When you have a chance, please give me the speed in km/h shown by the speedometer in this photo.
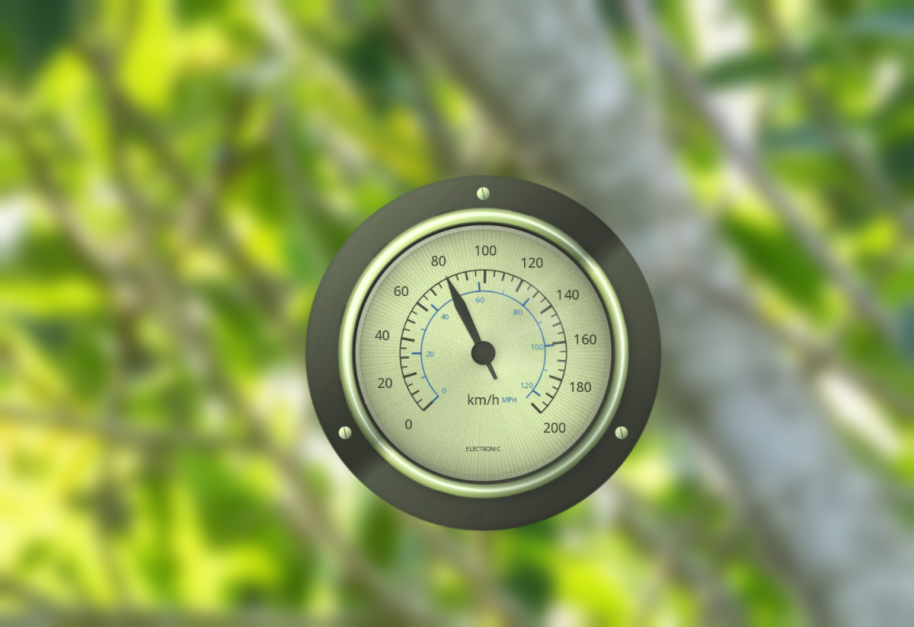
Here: 80 km/h
